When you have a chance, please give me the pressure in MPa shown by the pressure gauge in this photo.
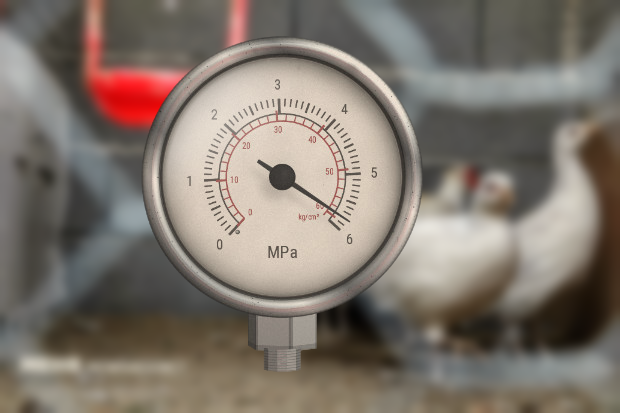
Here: 5.8 MPa
